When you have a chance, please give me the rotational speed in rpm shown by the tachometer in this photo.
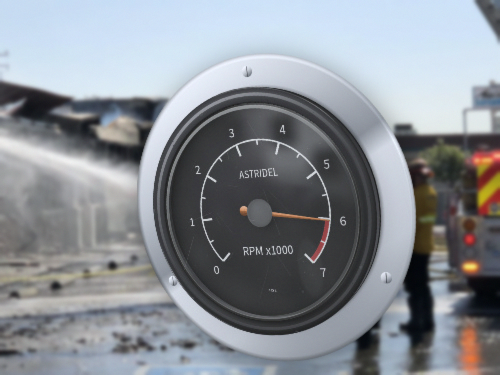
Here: 6000 rpm
